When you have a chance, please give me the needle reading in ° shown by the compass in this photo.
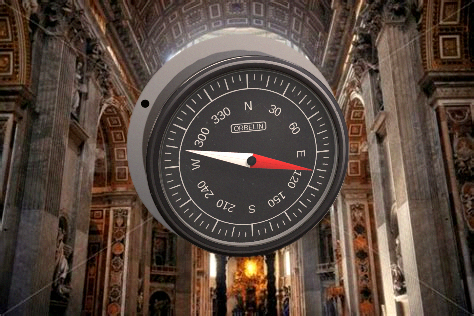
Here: 105 °
